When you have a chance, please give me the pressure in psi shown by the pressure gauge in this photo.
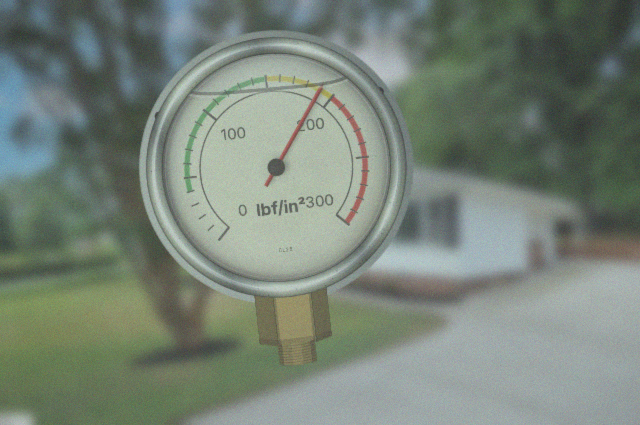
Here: 190 psi
